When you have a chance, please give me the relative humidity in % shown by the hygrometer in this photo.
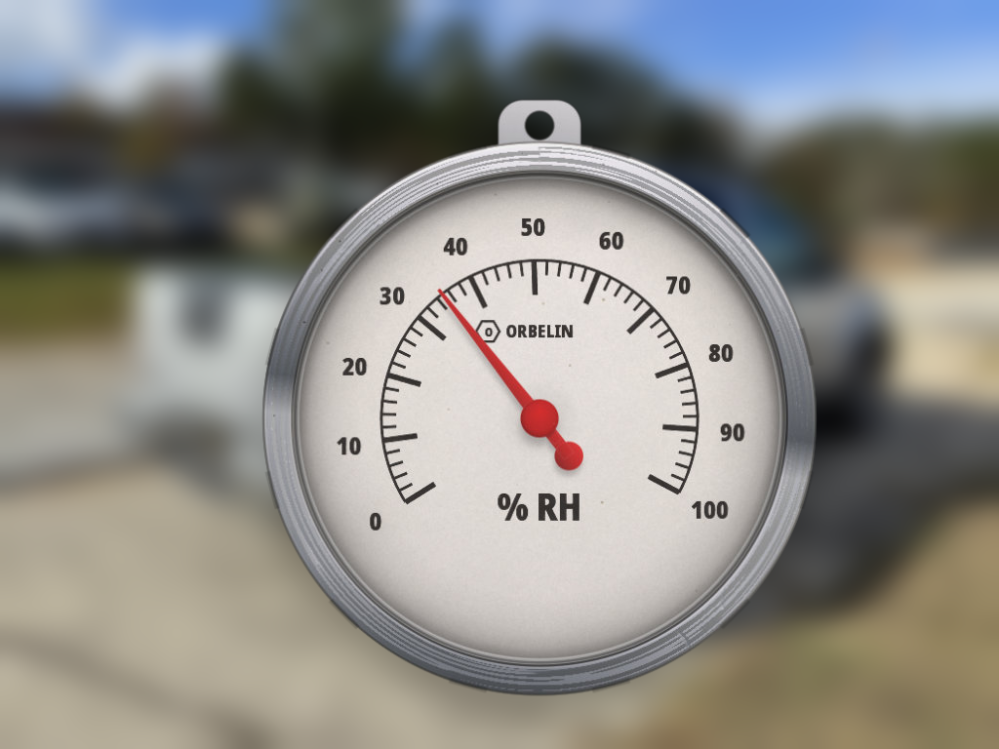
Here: 35 %
